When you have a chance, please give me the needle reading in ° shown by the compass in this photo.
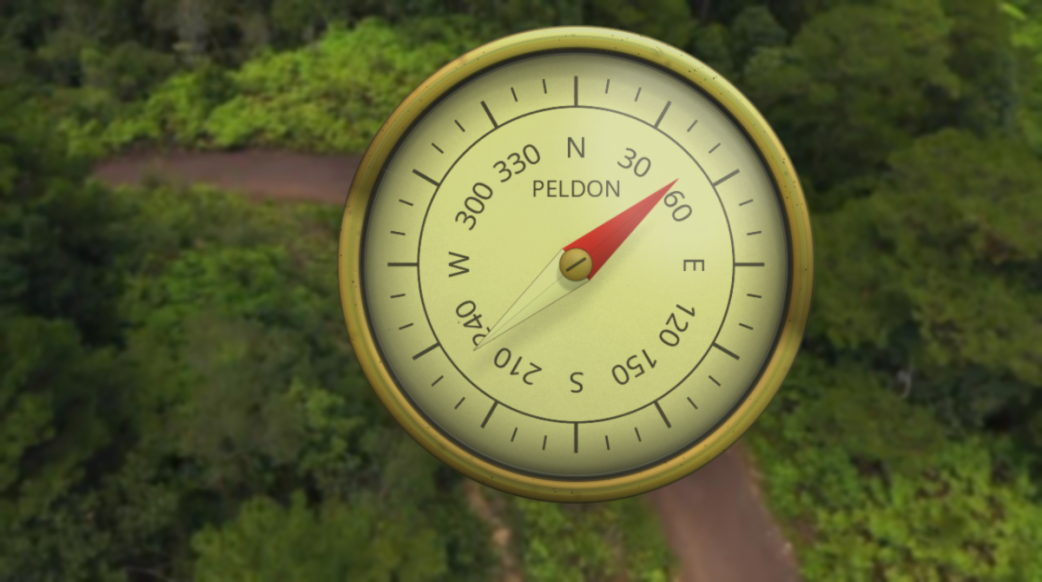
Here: 50 °
